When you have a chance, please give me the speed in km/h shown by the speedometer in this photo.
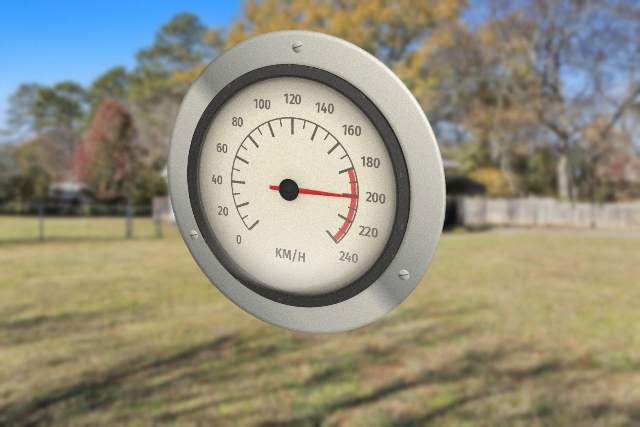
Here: 200 km/h
